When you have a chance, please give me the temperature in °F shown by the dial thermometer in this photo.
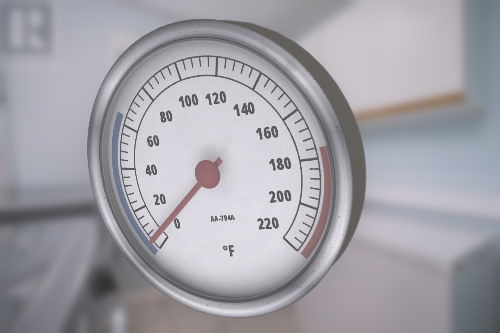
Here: 4 °F
